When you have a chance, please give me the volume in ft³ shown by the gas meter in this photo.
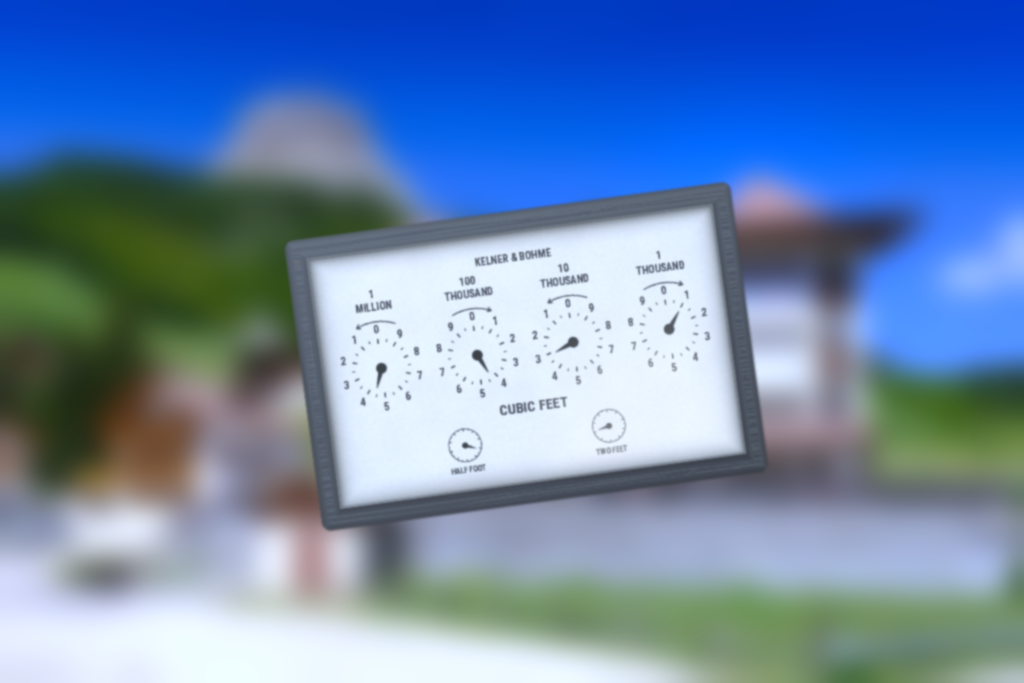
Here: 443100 ft³
